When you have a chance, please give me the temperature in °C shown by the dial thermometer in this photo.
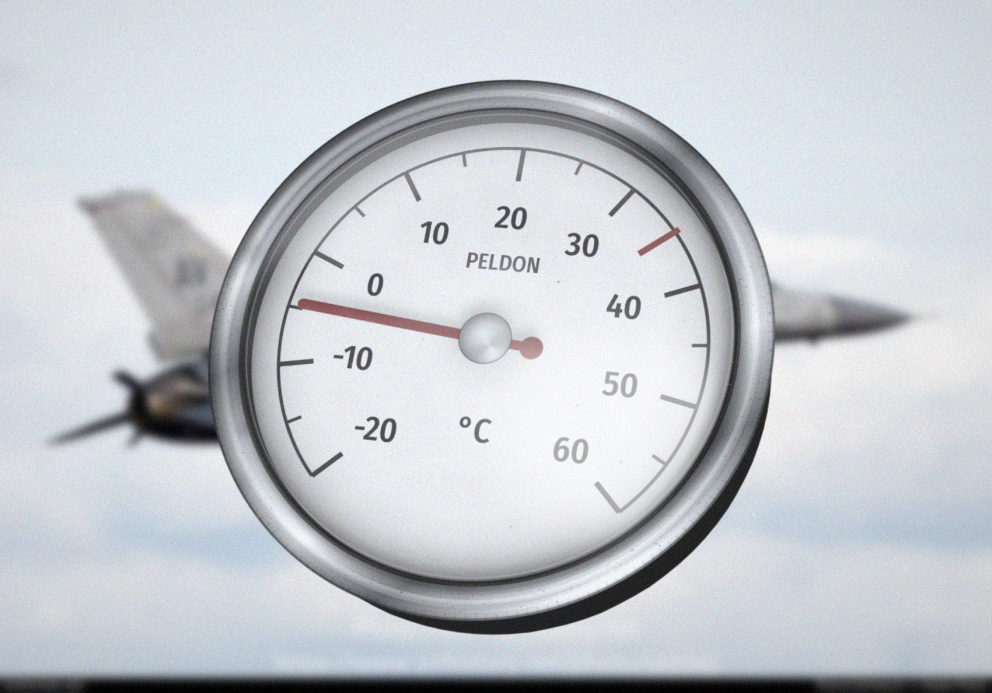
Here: -5 °C
